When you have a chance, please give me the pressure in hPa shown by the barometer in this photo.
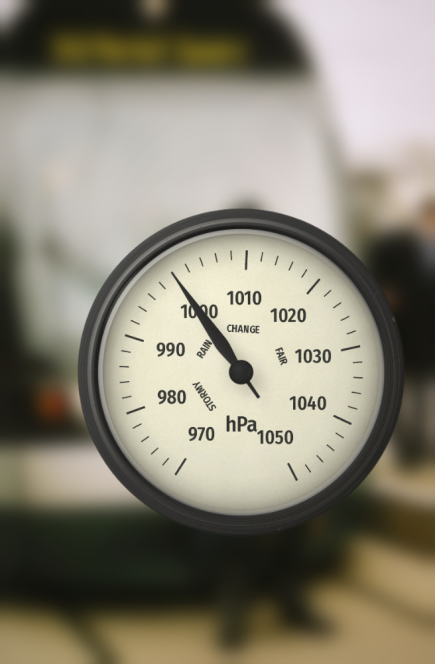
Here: 1000 hPa
